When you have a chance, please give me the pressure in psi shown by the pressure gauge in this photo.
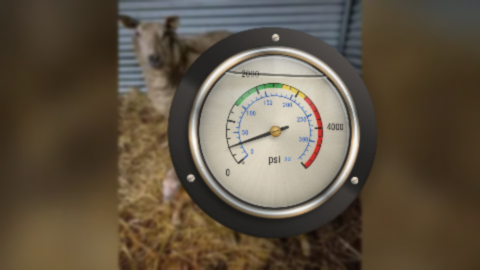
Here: 400 psi
